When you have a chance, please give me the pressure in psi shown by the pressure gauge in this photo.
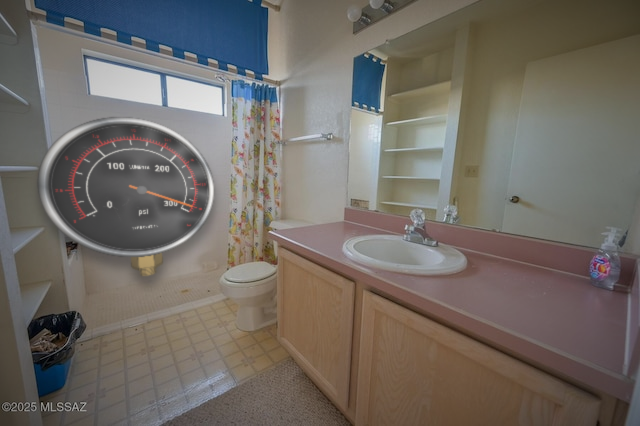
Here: 290 psi
